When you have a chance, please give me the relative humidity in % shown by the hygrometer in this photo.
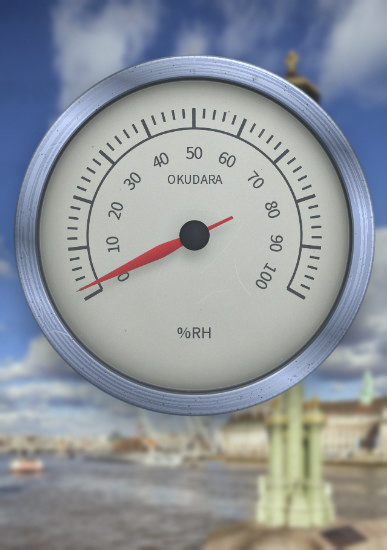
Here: 2 %
